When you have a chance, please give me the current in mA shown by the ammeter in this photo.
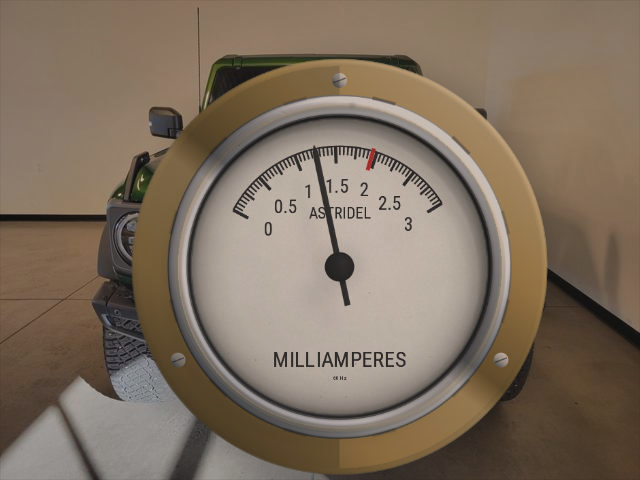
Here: 1.25 mA
